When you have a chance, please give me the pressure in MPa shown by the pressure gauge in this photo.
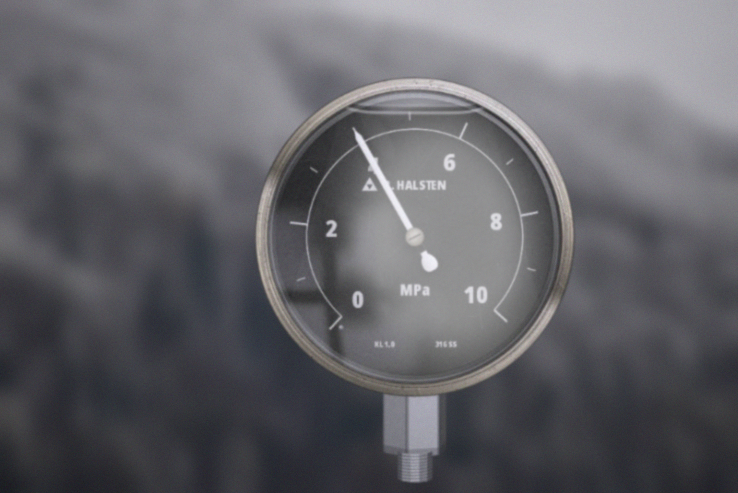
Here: 4 MPa
